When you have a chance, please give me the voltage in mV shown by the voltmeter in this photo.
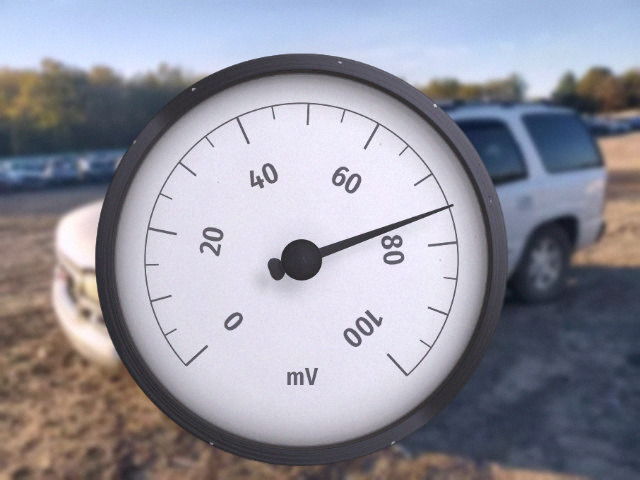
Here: 75 mV
